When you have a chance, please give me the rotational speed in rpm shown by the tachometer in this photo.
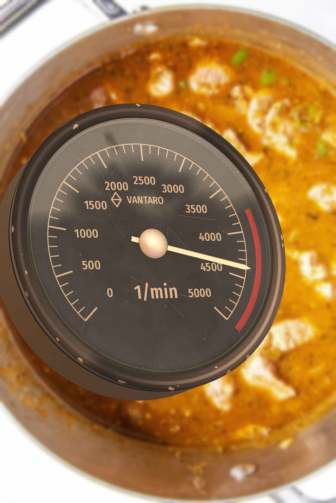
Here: 4400 rpm
